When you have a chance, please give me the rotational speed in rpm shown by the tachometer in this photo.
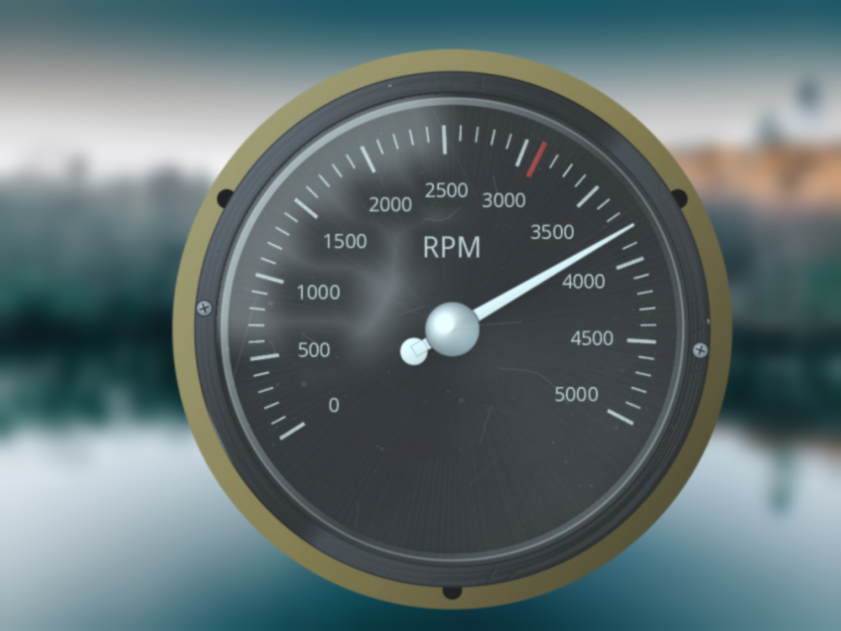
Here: 3800 rpm
